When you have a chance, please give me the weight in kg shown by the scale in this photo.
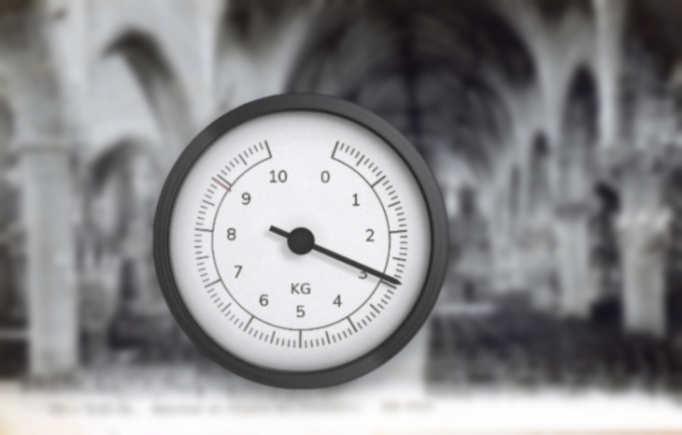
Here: 2.9 kg
